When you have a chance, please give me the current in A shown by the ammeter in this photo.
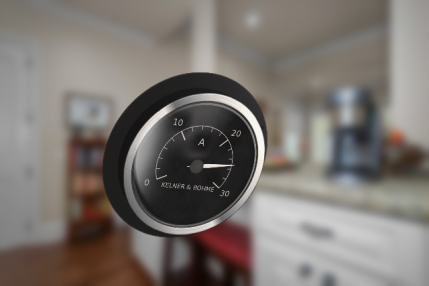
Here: 25 A
